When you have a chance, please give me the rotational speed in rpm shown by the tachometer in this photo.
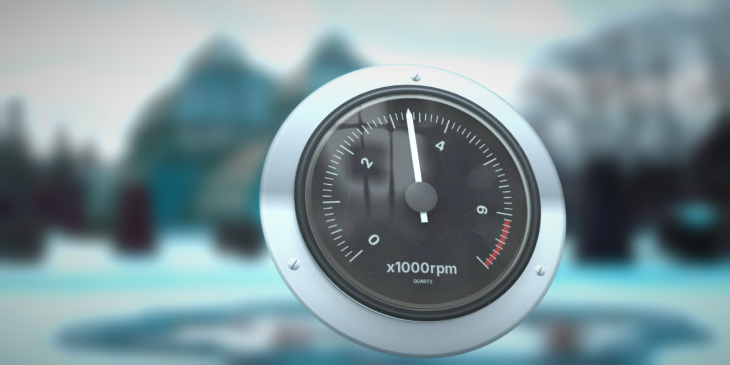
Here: 3300 rpm
